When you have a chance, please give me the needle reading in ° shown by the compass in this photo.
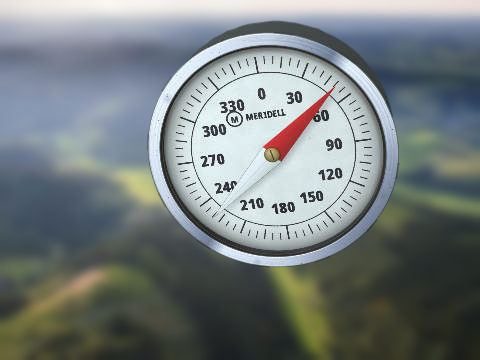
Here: 50 °
